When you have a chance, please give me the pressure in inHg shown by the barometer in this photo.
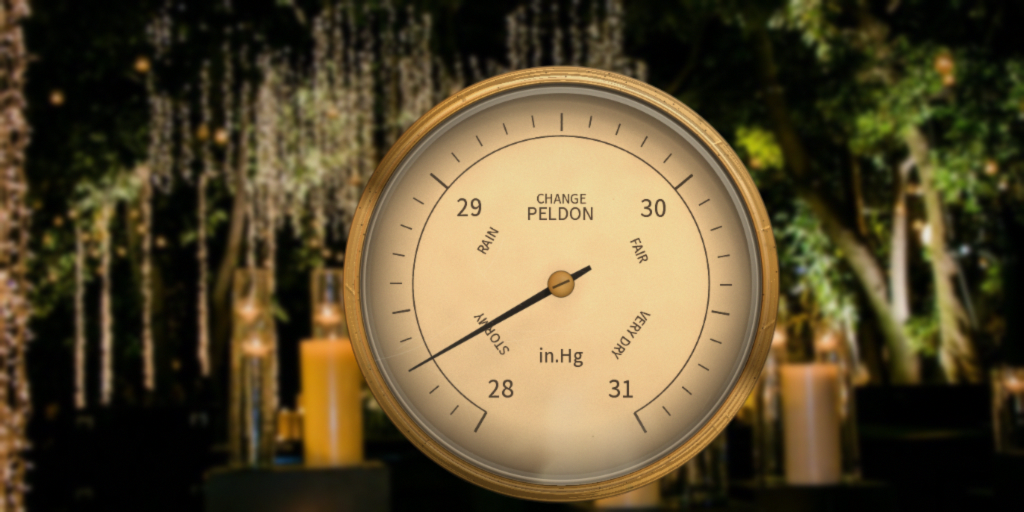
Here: 28.3 inHg
